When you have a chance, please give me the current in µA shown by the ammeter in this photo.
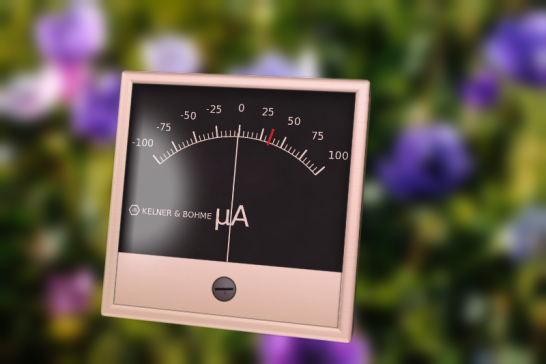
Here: 0 µA
